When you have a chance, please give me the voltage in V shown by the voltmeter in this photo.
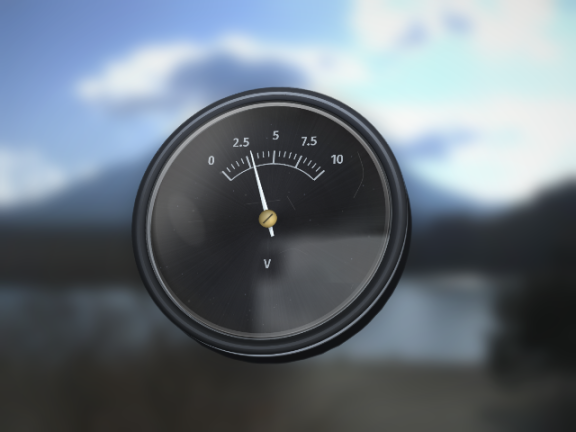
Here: 3 V
